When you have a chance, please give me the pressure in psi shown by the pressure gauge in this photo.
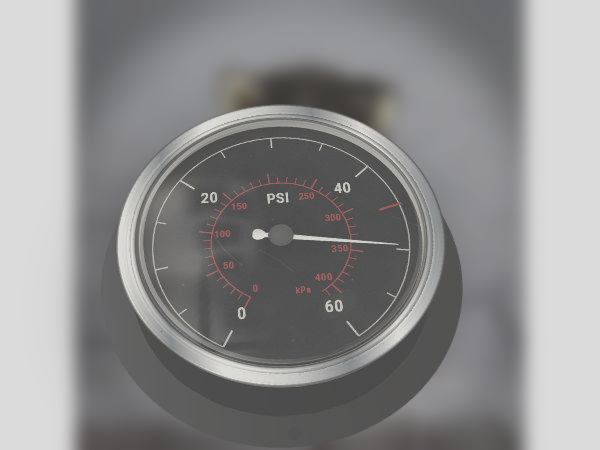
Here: 50 psi
